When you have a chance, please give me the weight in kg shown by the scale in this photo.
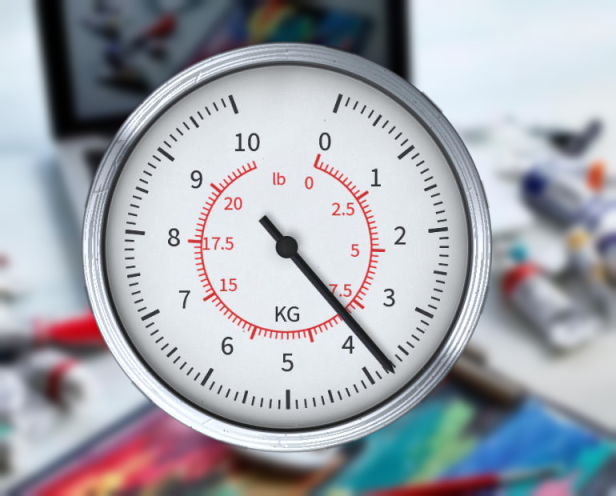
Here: 3.75 kg
